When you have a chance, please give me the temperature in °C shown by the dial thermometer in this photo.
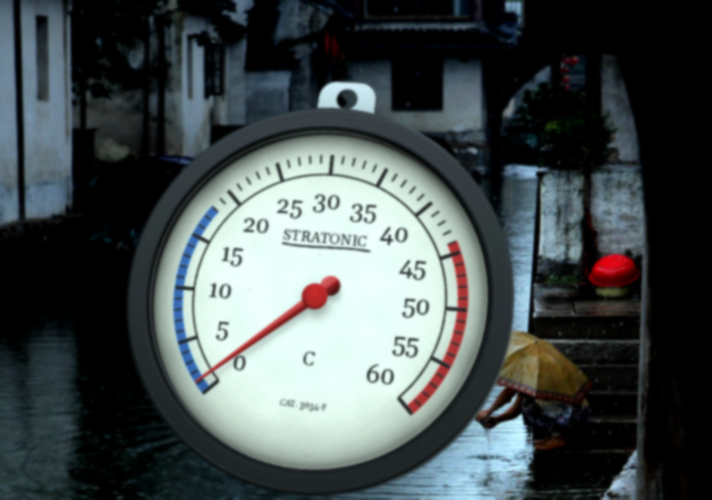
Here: 1 °C
